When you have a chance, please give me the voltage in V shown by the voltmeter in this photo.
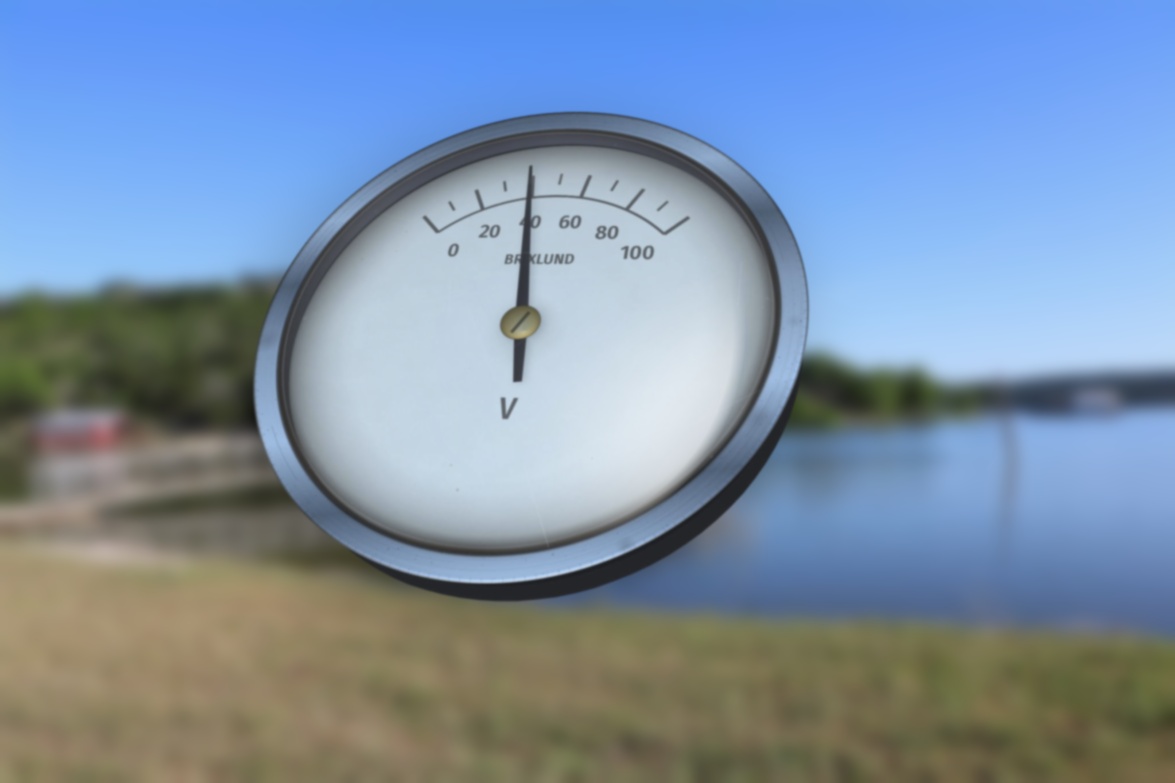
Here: 40 V
